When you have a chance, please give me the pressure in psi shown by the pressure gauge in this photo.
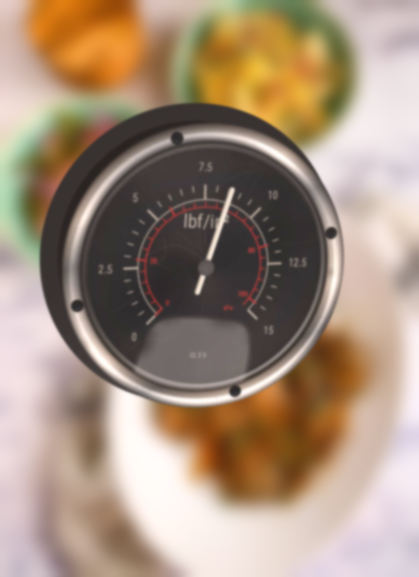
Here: 8.5 psi
